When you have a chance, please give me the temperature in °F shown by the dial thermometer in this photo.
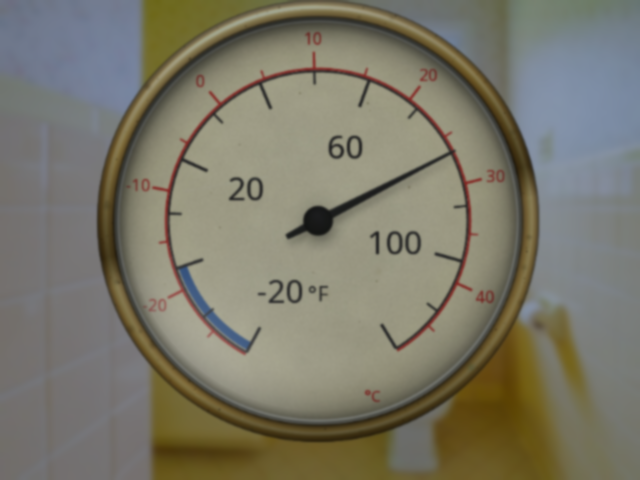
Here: 80 °F
